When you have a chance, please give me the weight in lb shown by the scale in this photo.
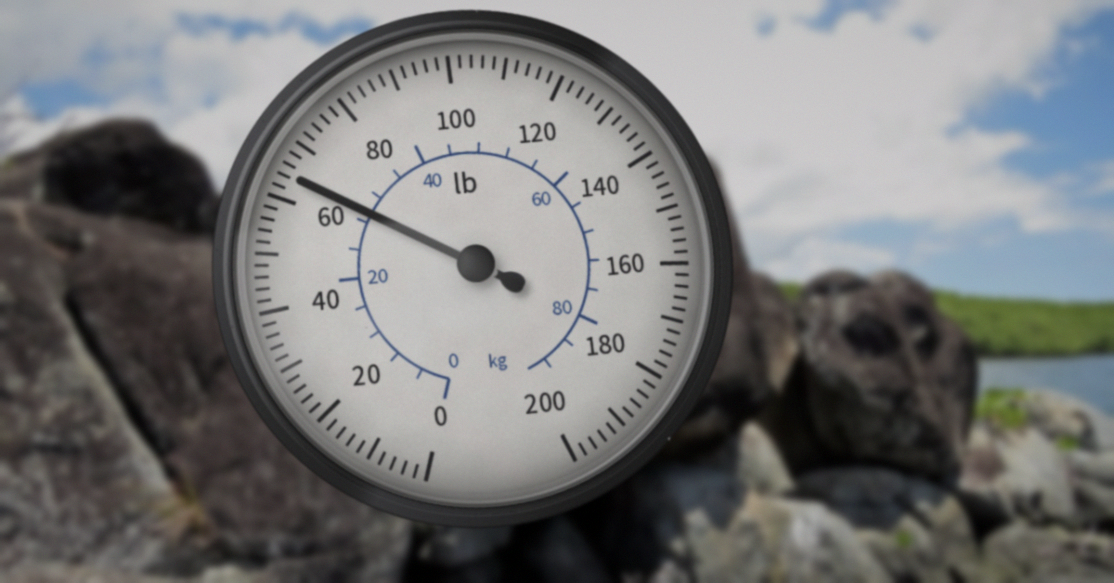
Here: 64 lb
